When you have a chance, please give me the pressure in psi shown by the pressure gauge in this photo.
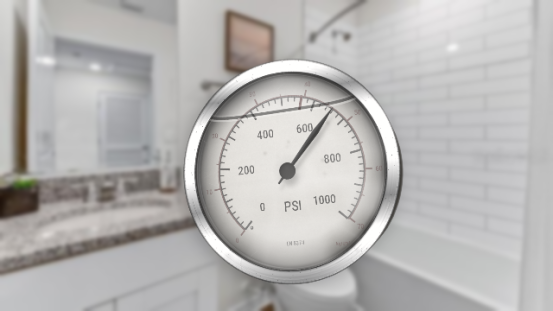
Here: 660 psi
